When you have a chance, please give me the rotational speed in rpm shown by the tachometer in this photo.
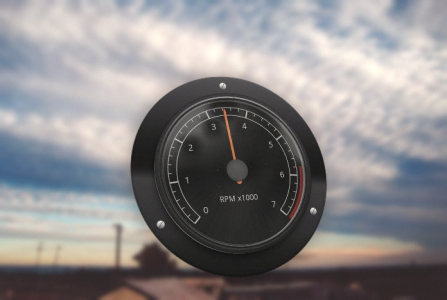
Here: 3400 rpm
